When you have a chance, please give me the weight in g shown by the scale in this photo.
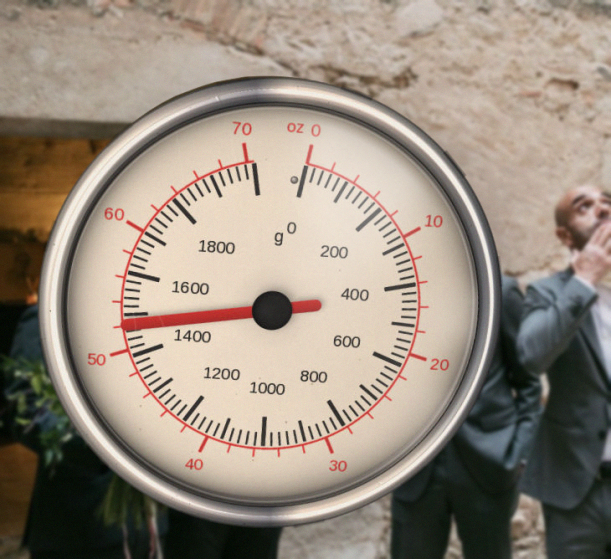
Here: 1480 g
